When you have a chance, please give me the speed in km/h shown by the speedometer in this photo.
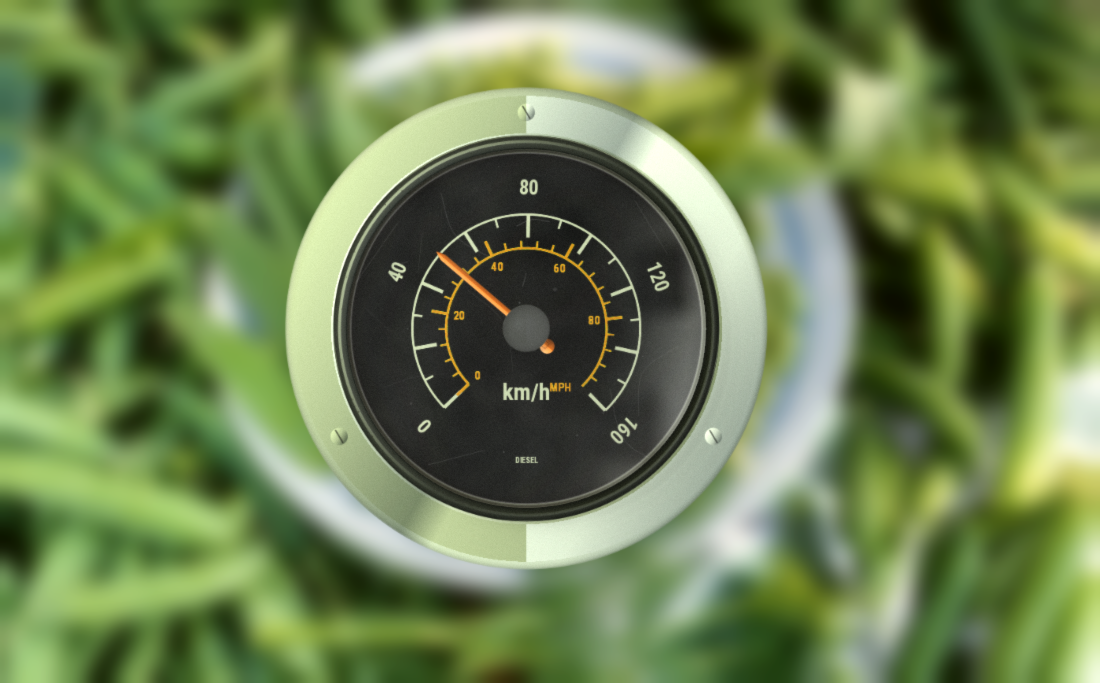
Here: 50 km/h
